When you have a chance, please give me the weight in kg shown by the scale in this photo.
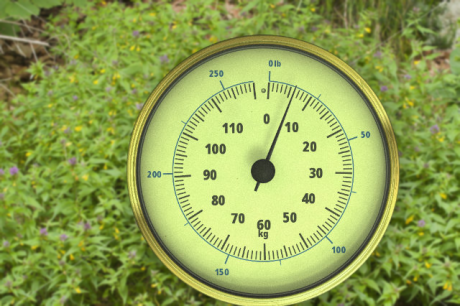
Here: 6 kg
